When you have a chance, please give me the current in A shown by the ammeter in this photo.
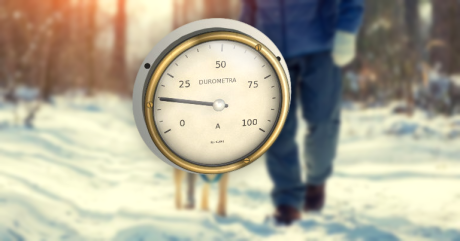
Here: 15 A
